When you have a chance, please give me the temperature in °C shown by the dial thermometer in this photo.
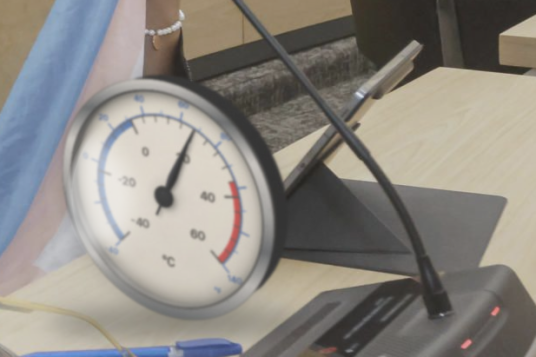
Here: 20 °C
